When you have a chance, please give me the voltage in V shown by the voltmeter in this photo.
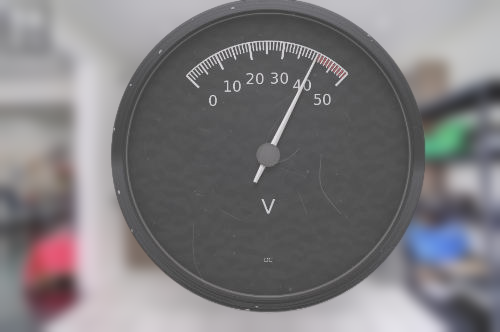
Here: 40 V
